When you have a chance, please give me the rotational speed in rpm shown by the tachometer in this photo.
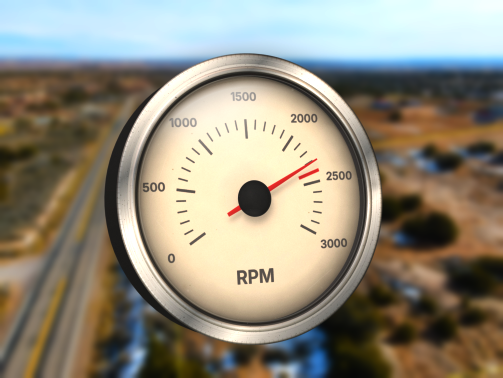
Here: 2300 rpm
